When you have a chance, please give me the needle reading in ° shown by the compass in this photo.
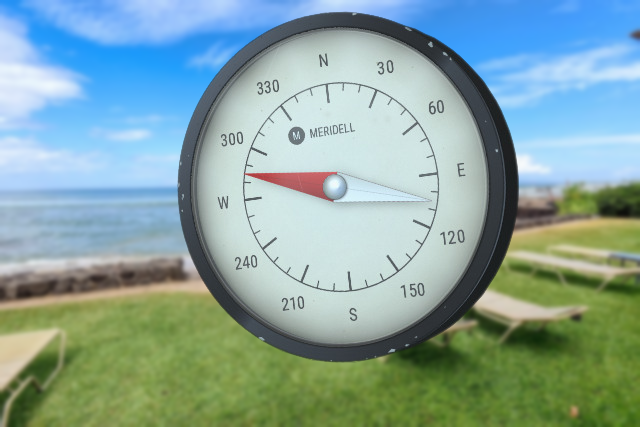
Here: 285 °
